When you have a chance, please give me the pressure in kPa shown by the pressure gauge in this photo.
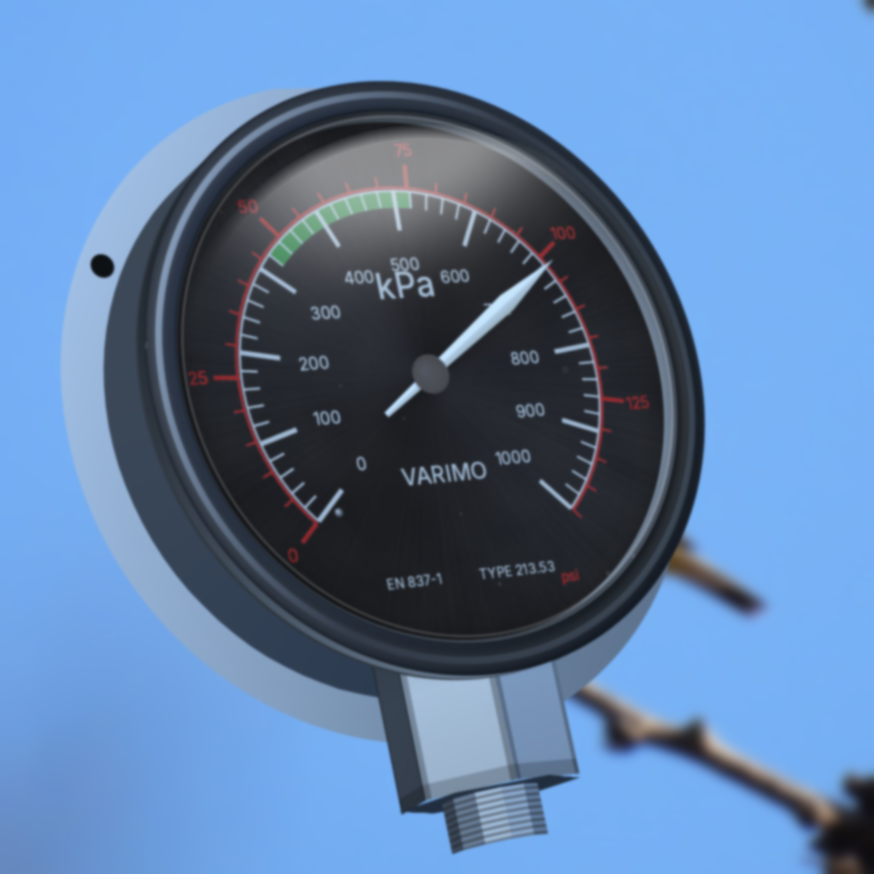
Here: 700 kPa
